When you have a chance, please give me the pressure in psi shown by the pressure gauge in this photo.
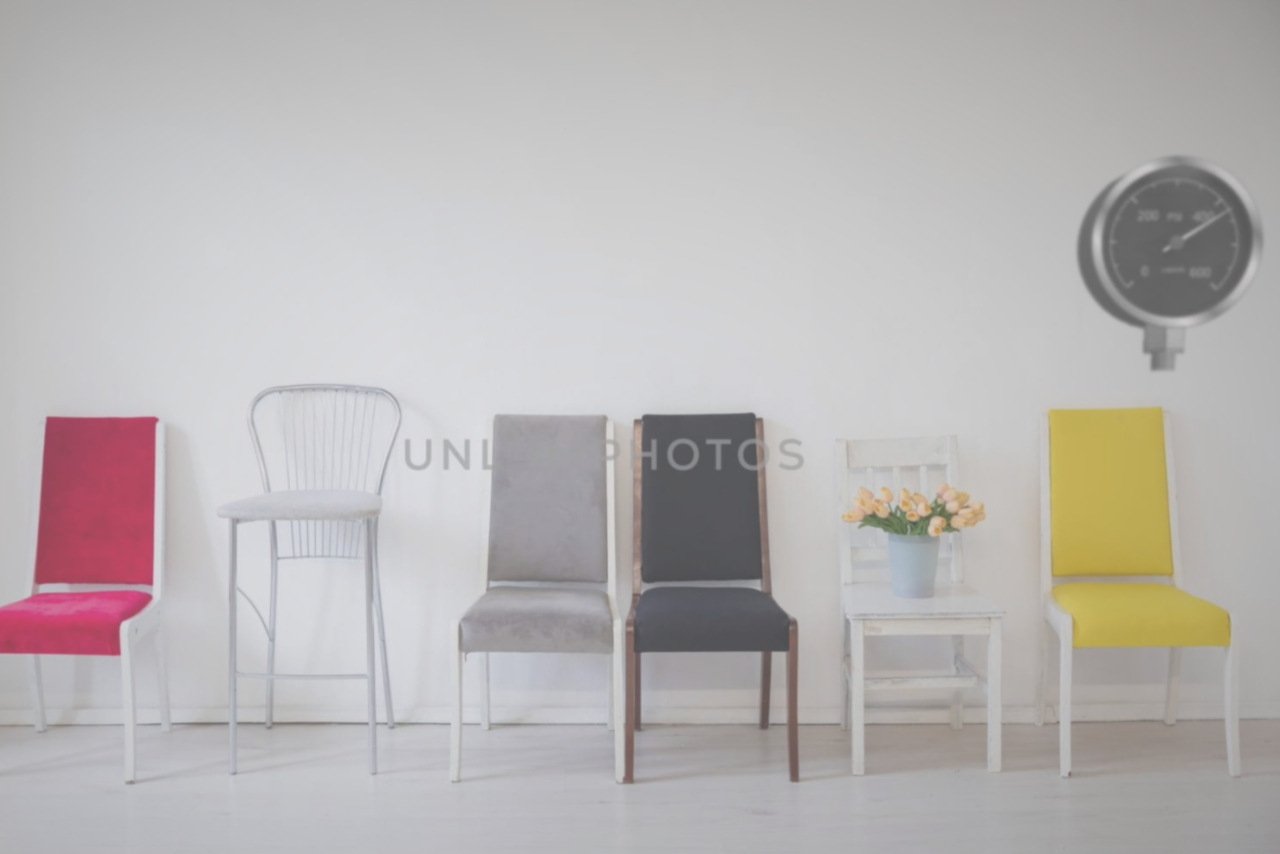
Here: 425 psi
